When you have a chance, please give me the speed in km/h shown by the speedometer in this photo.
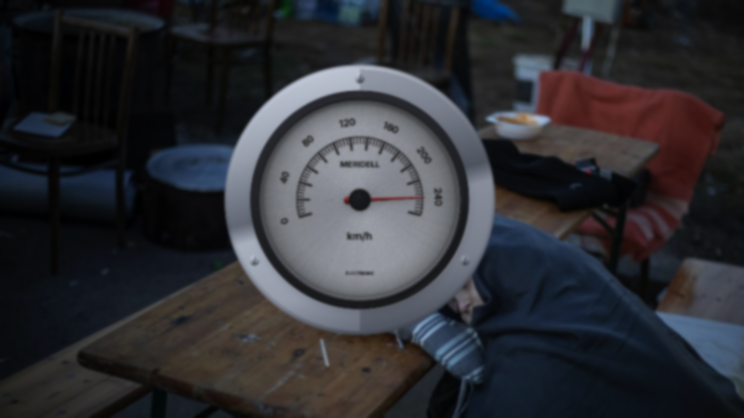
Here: 240 km/h
